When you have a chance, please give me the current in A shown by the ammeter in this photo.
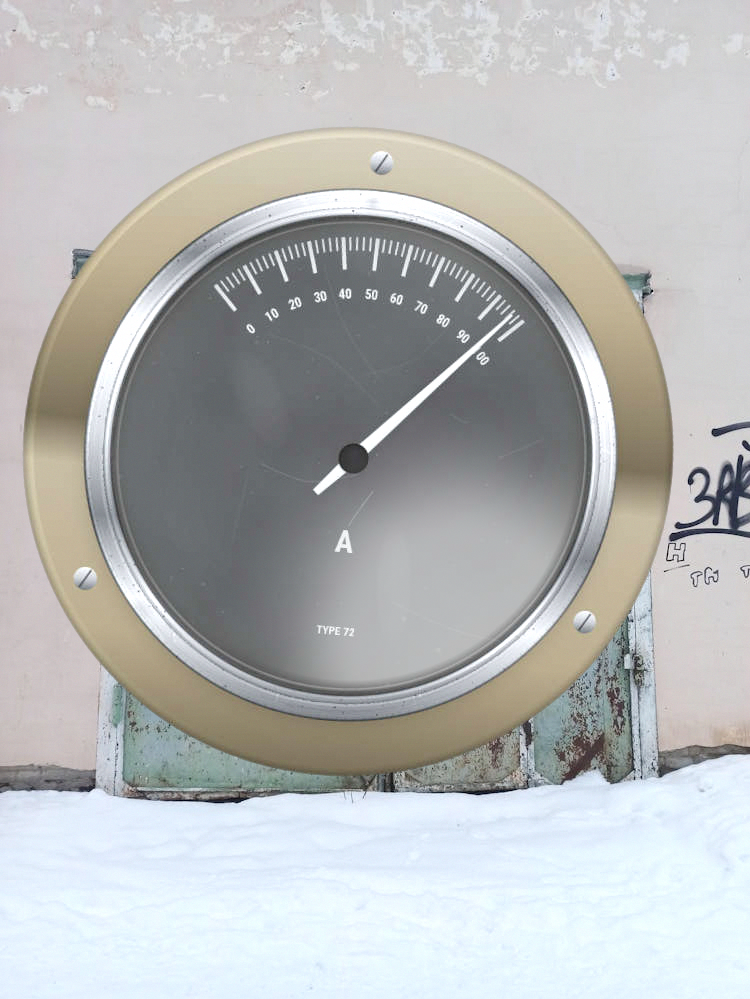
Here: 96 A
